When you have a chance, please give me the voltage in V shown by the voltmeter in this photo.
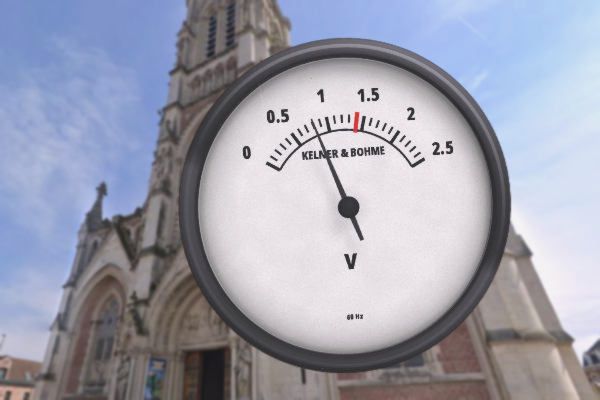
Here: 0.8 V
